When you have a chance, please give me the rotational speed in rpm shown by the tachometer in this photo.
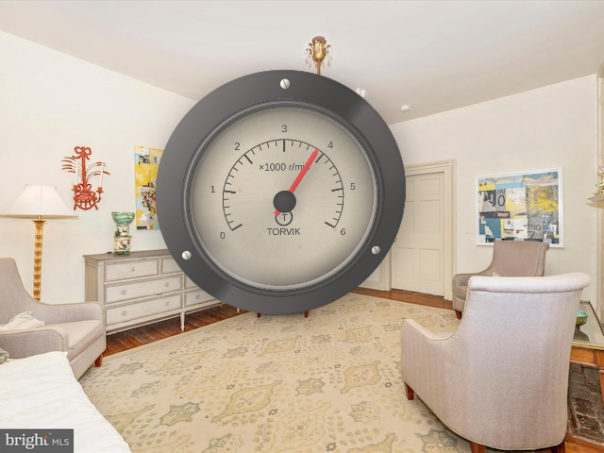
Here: 3800 rpm
